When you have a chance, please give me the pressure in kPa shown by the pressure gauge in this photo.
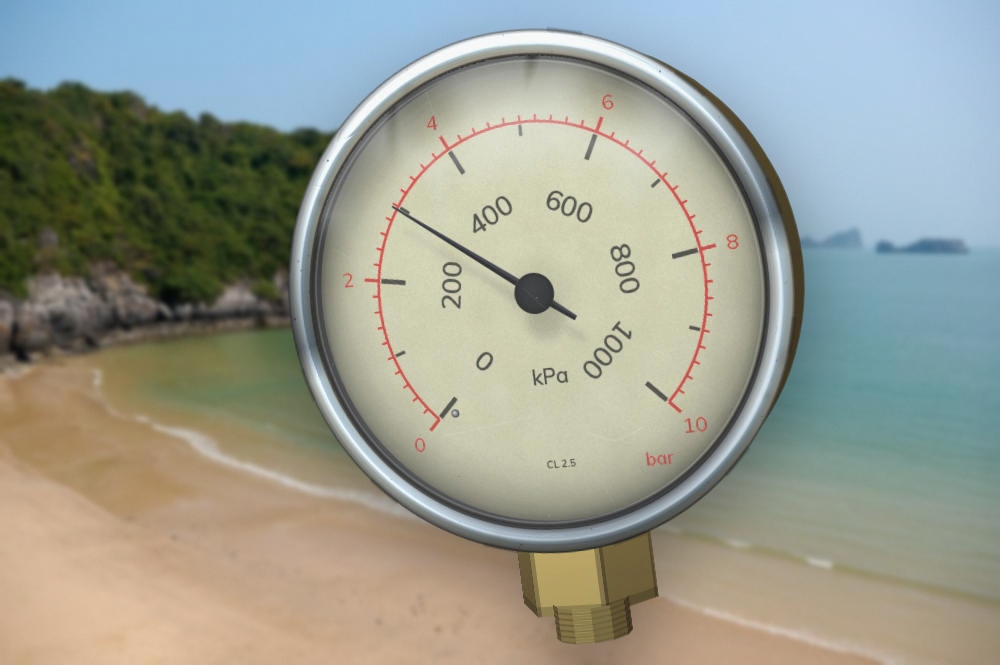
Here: 300 kPa
